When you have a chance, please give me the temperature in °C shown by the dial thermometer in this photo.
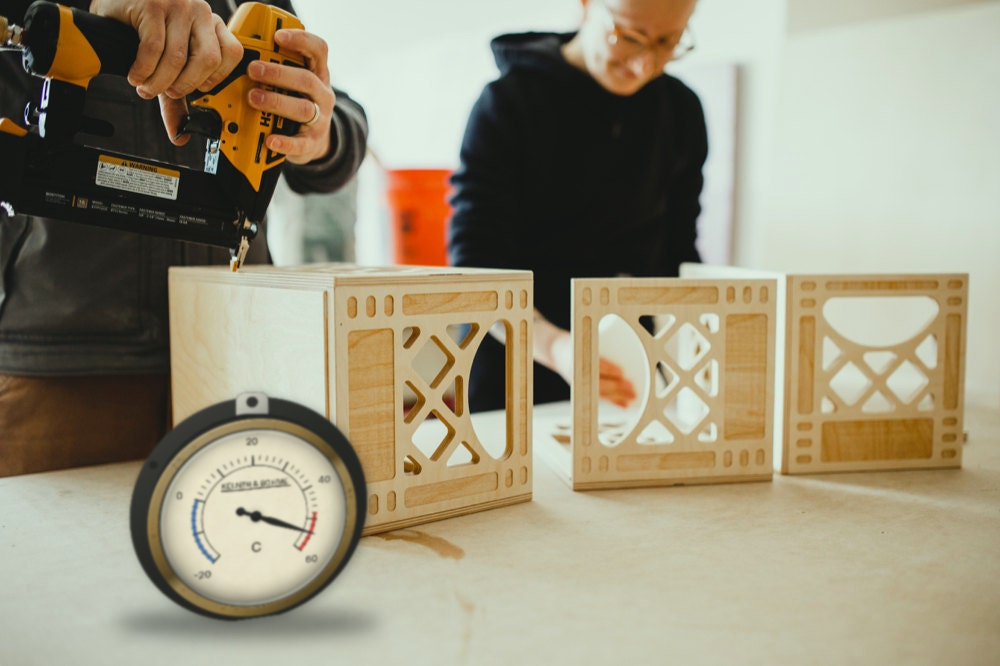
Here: 54 °C
